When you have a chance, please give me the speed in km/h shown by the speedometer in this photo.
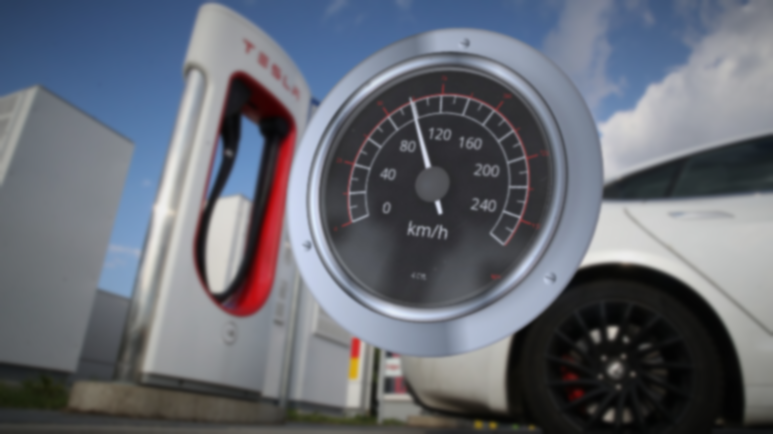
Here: 100 km/h
